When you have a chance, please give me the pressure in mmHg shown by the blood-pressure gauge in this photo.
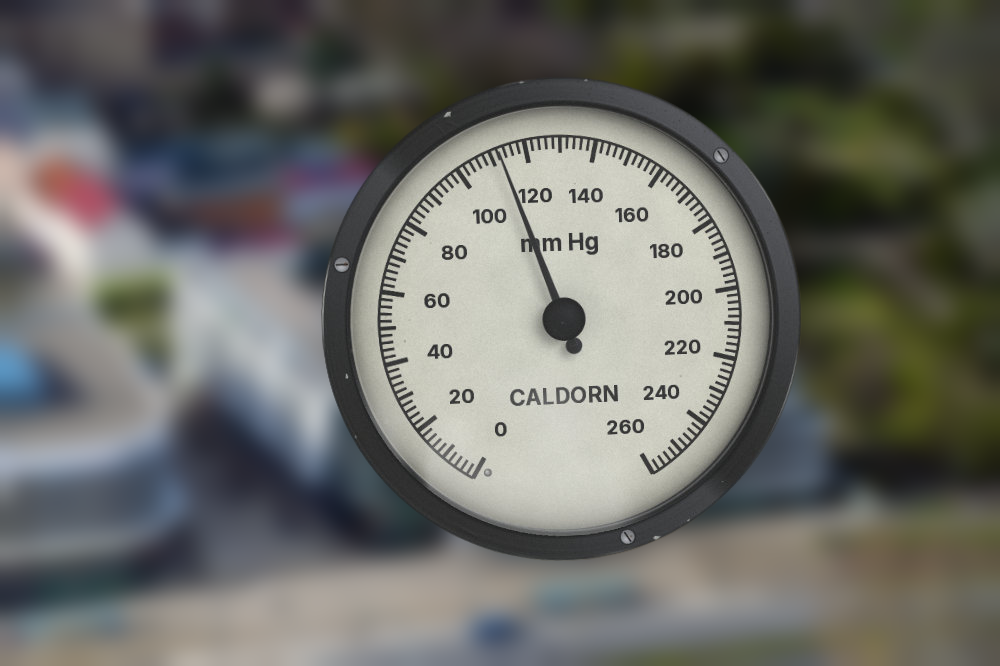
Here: 112 mmHg
